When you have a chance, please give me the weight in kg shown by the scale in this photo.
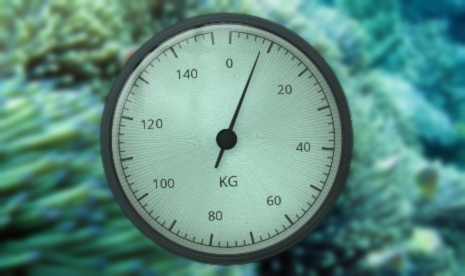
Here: 8 kg
